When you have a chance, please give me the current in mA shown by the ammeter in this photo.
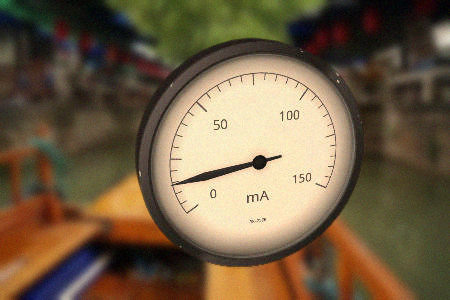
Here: 15 mA
